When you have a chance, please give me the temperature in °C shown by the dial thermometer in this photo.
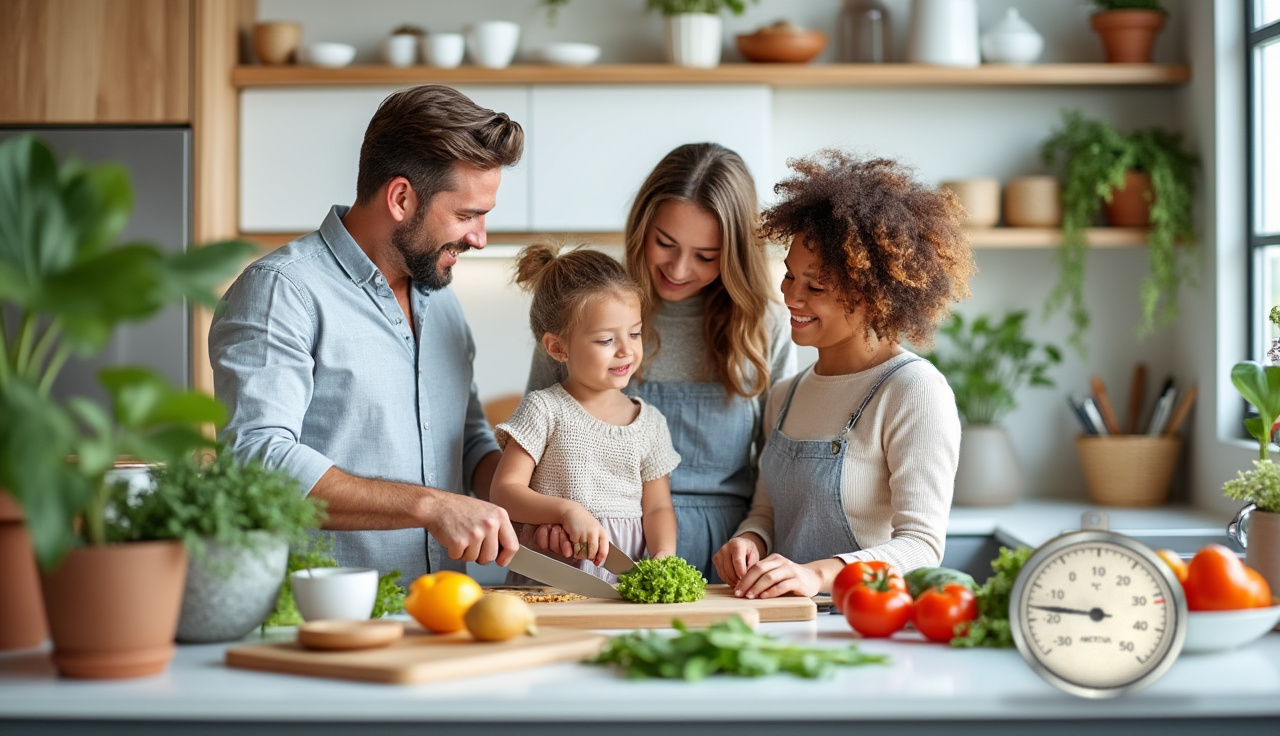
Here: -16 °C
